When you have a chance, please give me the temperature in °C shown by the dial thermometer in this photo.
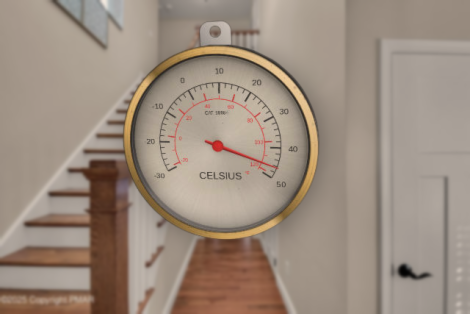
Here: 46 °C
